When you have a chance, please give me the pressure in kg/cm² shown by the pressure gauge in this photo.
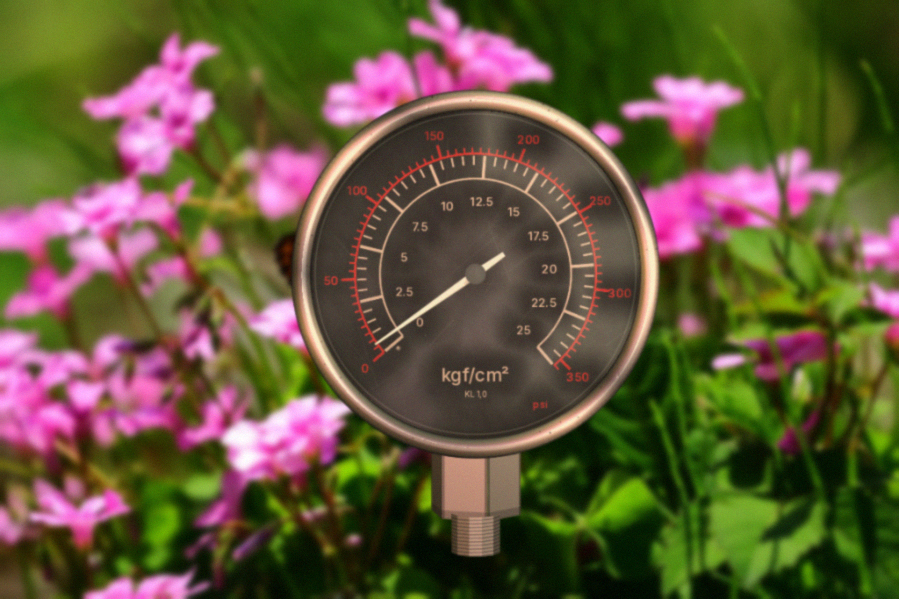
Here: 0.5 kg/cm²
